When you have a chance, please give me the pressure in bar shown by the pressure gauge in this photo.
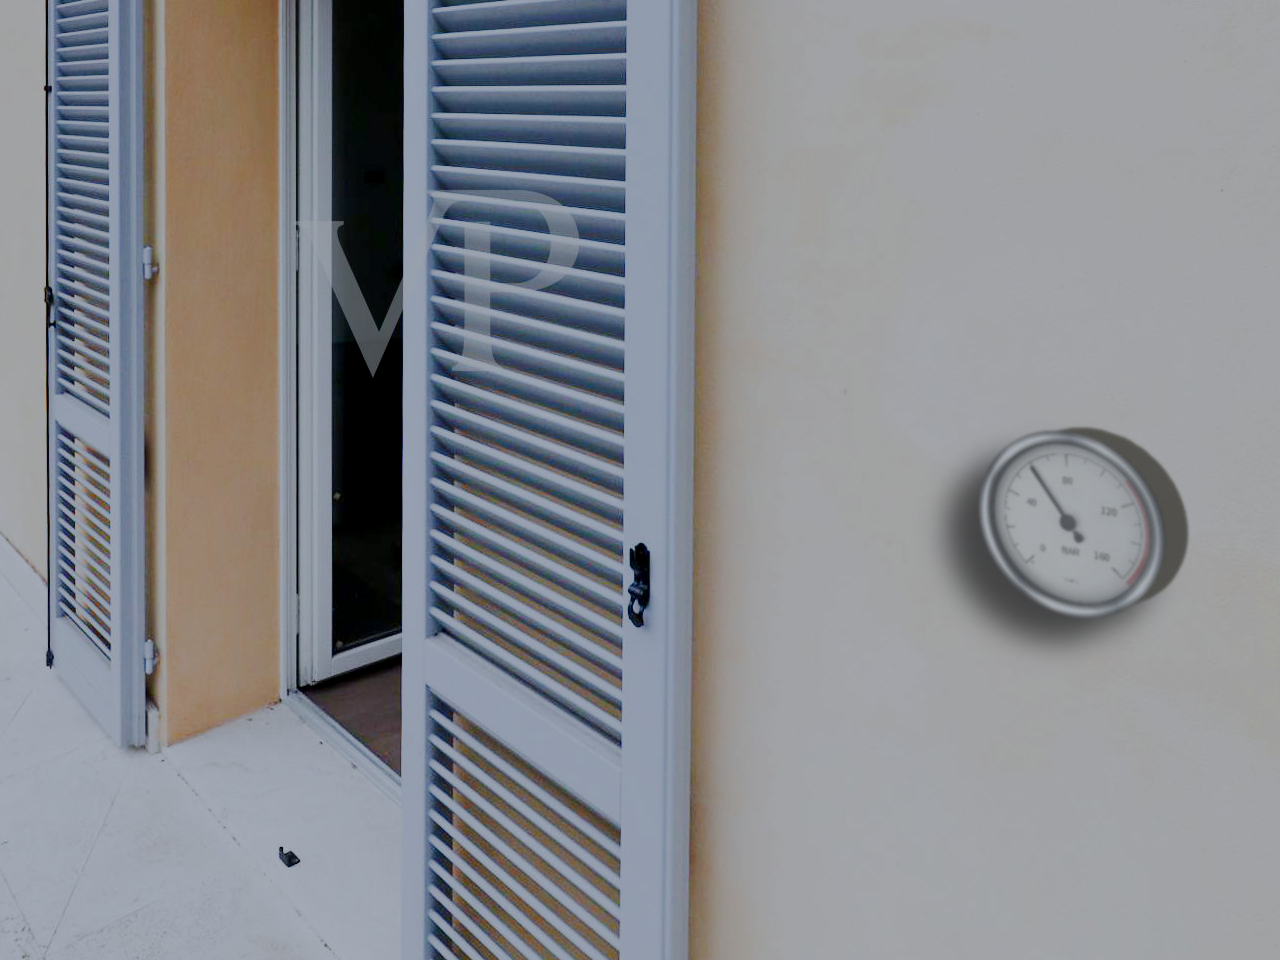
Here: 60 bar
